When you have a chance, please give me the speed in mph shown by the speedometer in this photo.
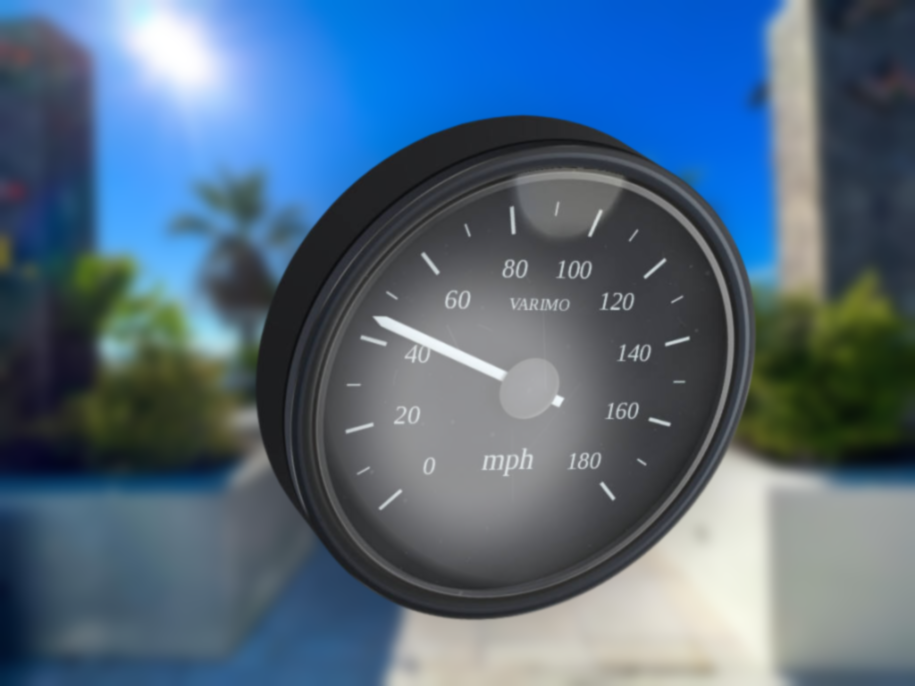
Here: 45 mph
